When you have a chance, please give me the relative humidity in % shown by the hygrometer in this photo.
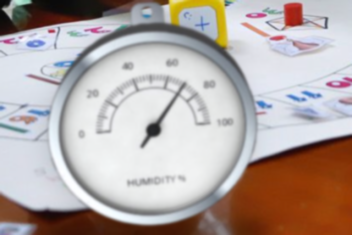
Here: 70 %
